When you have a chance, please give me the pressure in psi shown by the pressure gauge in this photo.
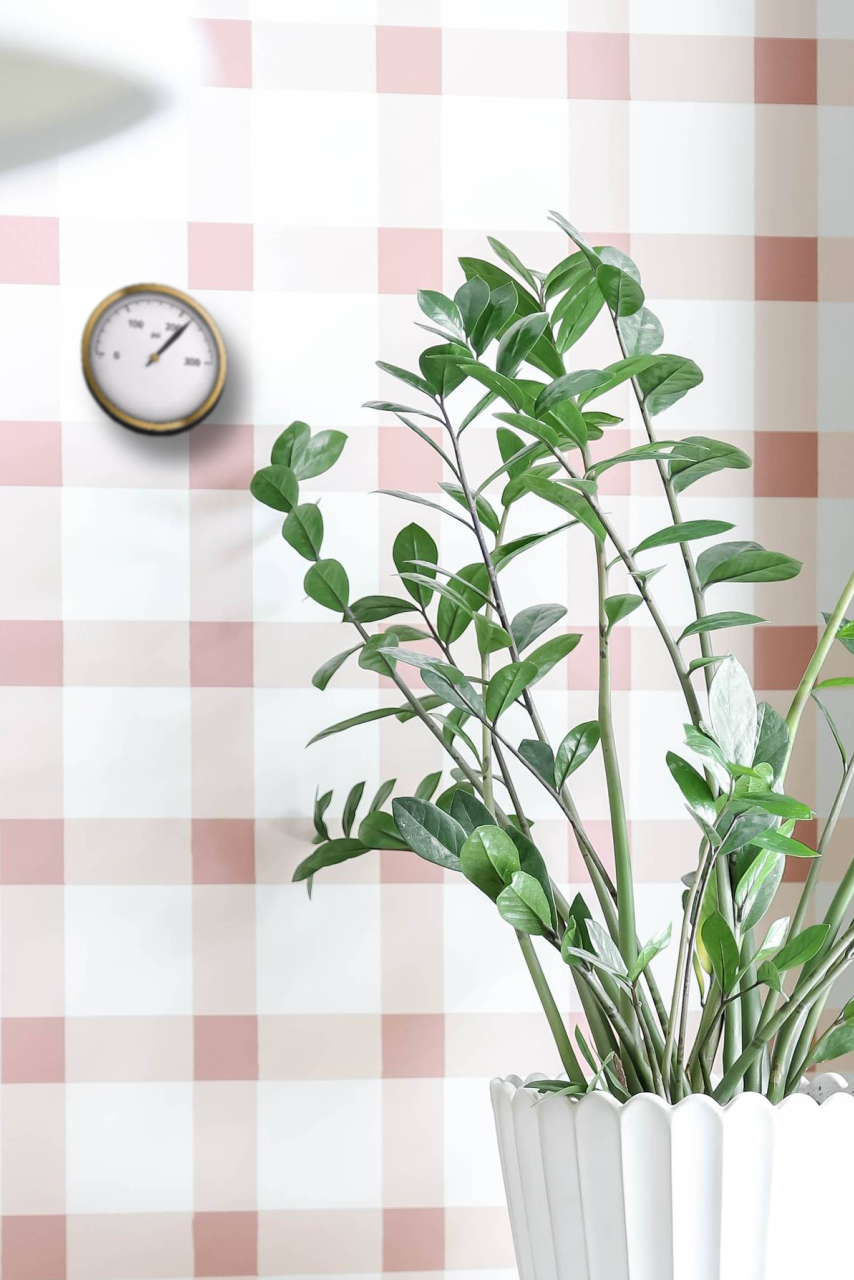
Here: 220 psi
